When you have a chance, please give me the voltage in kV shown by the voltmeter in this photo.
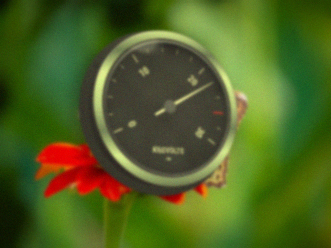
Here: 22 kV
